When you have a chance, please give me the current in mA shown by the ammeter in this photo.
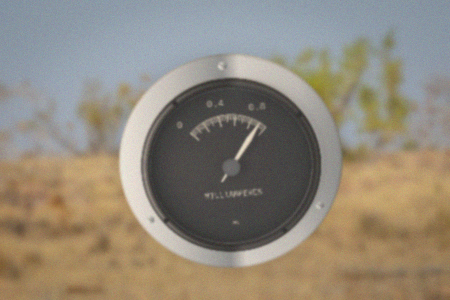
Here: 0.9 mA
